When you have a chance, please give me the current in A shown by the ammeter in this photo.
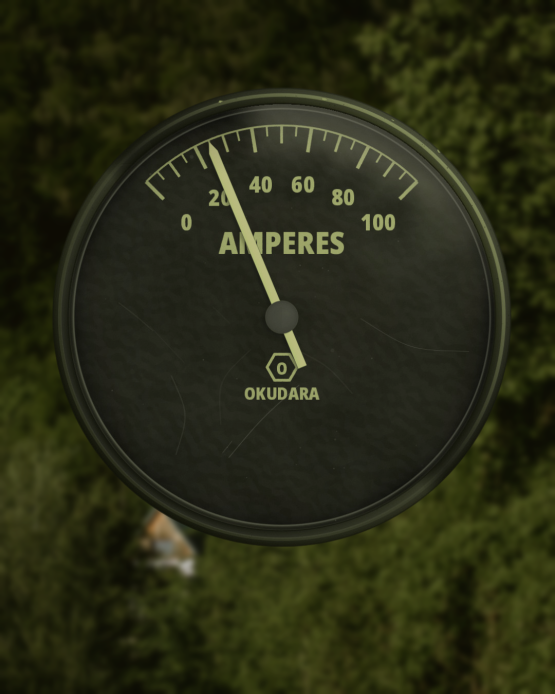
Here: 25 A
